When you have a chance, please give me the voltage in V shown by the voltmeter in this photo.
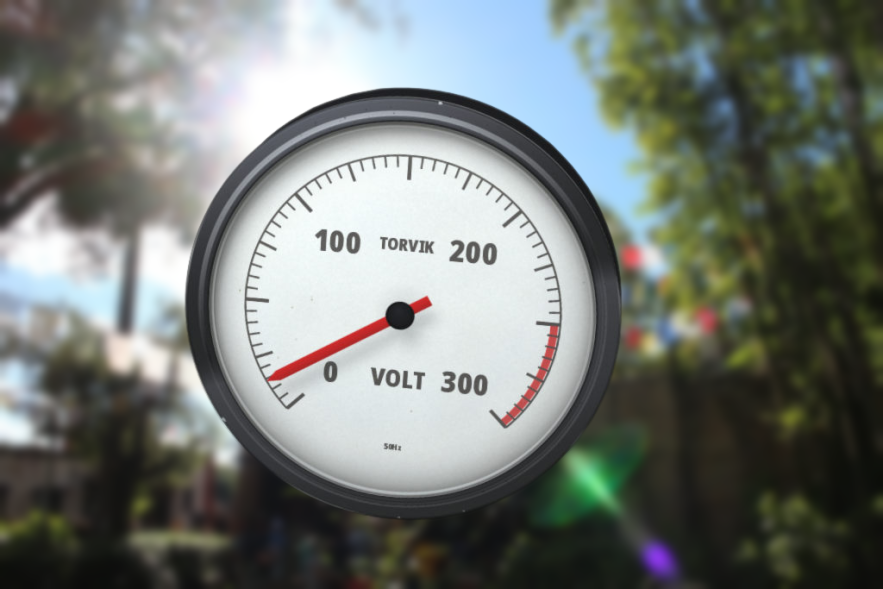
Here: 15 V
